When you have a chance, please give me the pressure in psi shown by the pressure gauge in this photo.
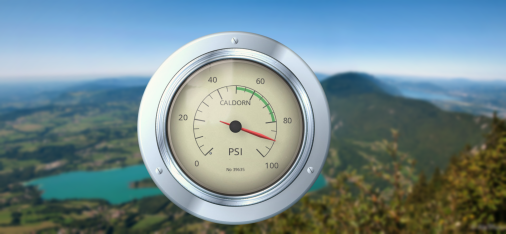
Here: 90 psi
